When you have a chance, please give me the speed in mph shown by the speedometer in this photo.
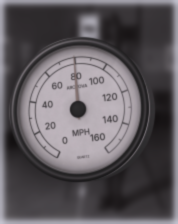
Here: 80 mph
